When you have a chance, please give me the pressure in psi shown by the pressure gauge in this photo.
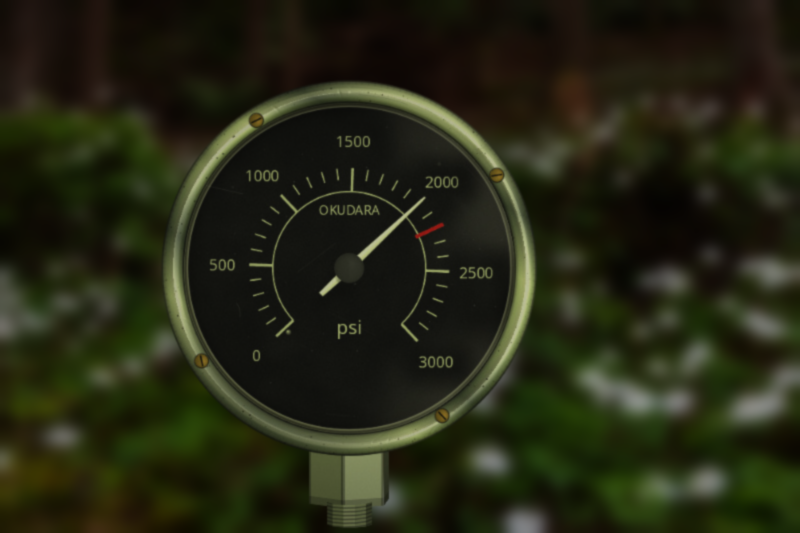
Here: 2000 psi
